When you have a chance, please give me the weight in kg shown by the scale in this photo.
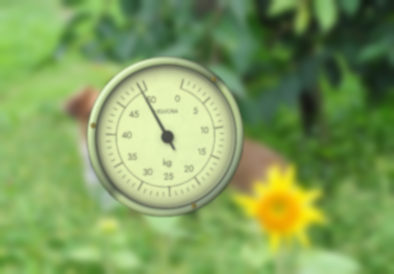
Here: 49 kg
